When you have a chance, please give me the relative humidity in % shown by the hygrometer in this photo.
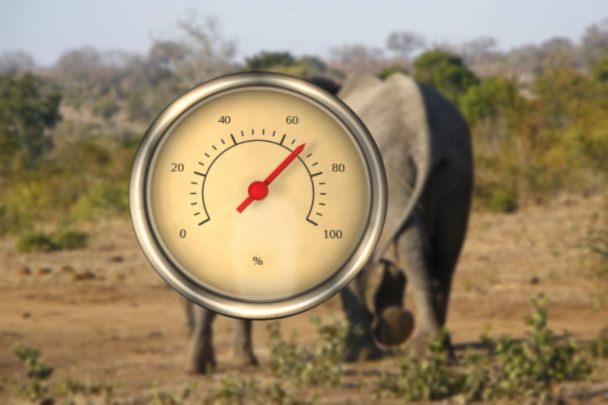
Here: 68 %
